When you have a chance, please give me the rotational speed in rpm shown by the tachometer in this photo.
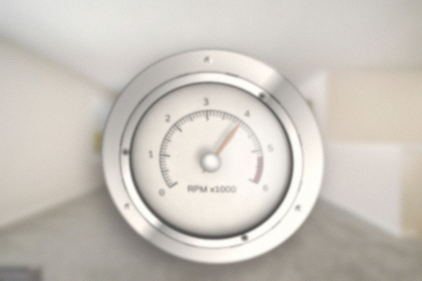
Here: 4000 rpm
